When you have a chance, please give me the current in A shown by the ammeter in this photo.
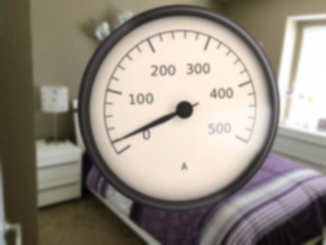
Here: 20 A
